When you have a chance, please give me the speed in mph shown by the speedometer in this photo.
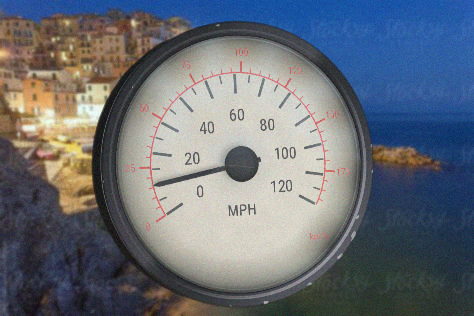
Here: 10 mph
